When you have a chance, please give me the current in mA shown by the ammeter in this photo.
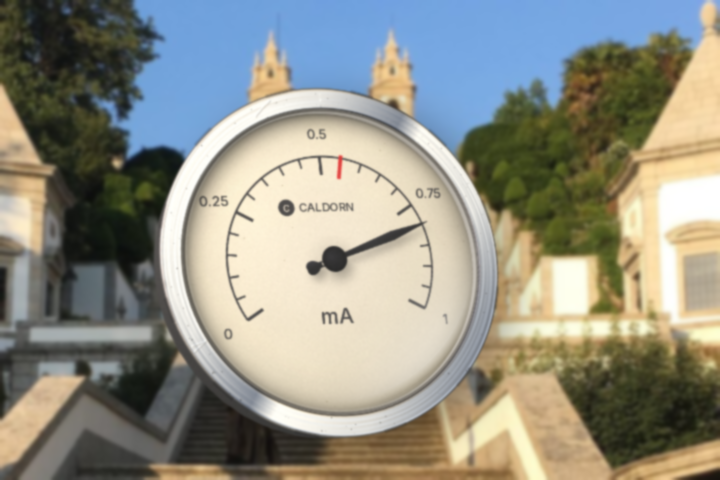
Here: 0.8 mA
